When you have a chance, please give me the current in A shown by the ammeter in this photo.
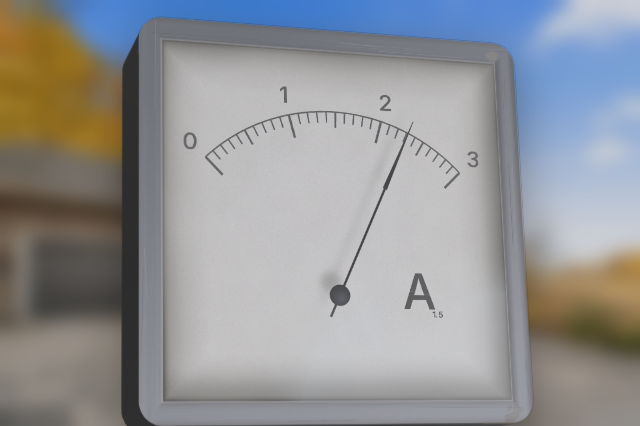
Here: 2.3 A
